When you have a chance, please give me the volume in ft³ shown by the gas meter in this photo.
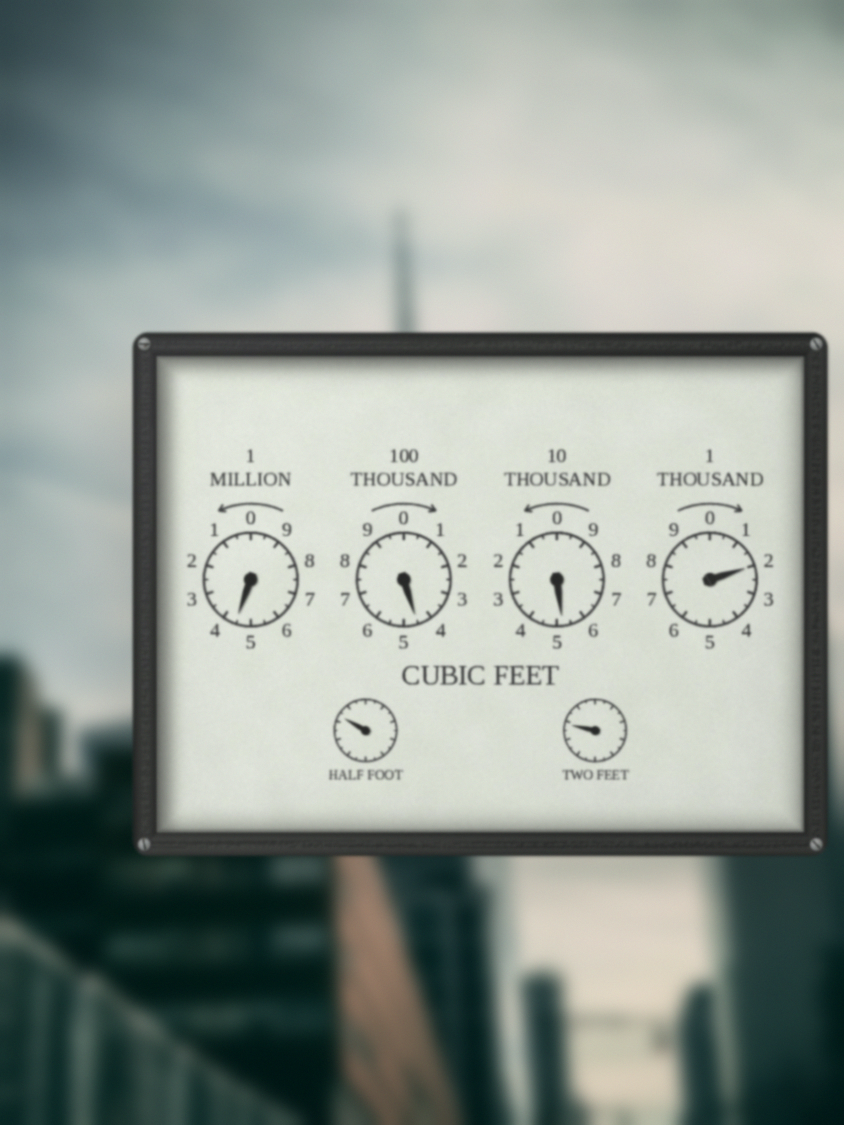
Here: 445200 ft³
